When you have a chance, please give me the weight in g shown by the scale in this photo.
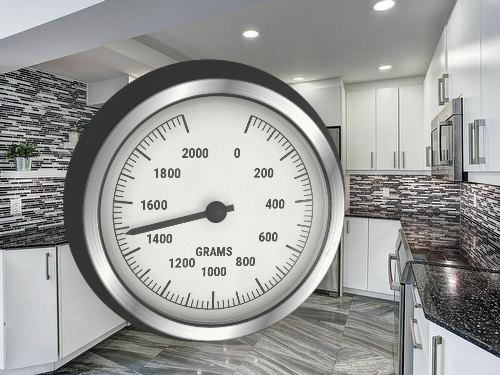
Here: 1480 g
